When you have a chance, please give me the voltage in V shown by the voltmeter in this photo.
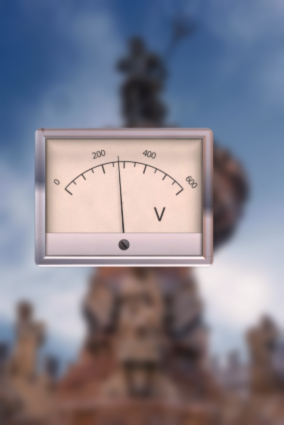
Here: 275 V
